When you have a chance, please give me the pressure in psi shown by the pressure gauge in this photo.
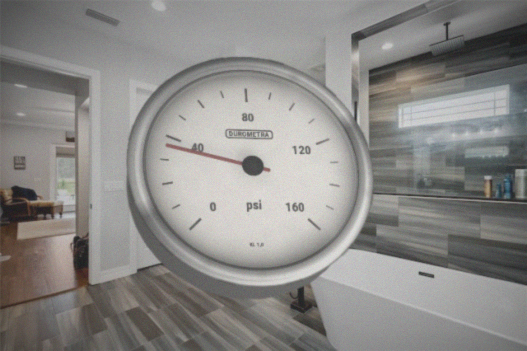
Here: 35 psi
